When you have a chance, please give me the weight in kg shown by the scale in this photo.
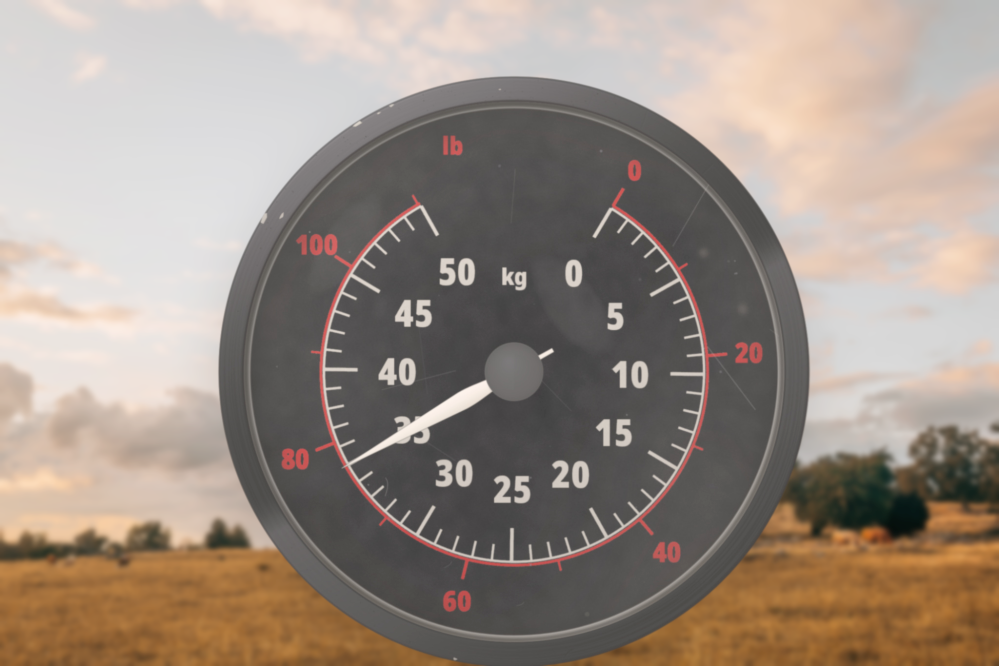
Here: 35 kg
